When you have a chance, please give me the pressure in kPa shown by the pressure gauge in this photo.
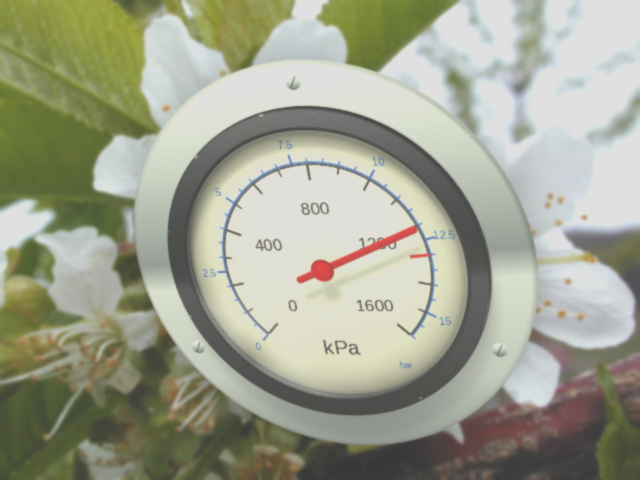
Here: 1200 kPa
